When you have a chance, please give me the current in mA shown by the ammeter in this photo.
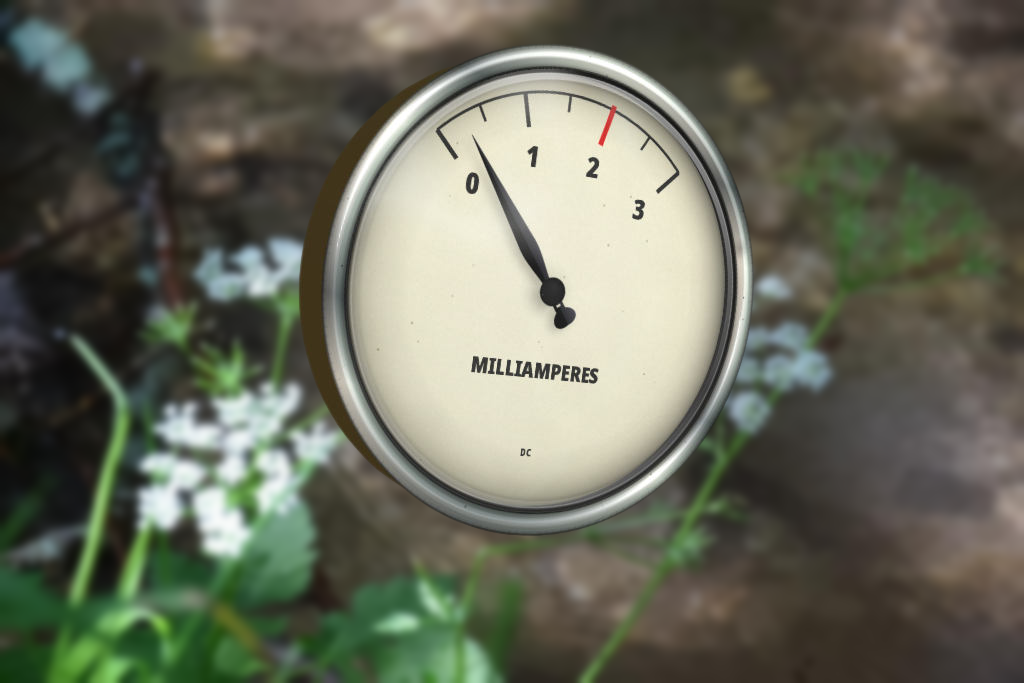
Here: 0.25 mA
